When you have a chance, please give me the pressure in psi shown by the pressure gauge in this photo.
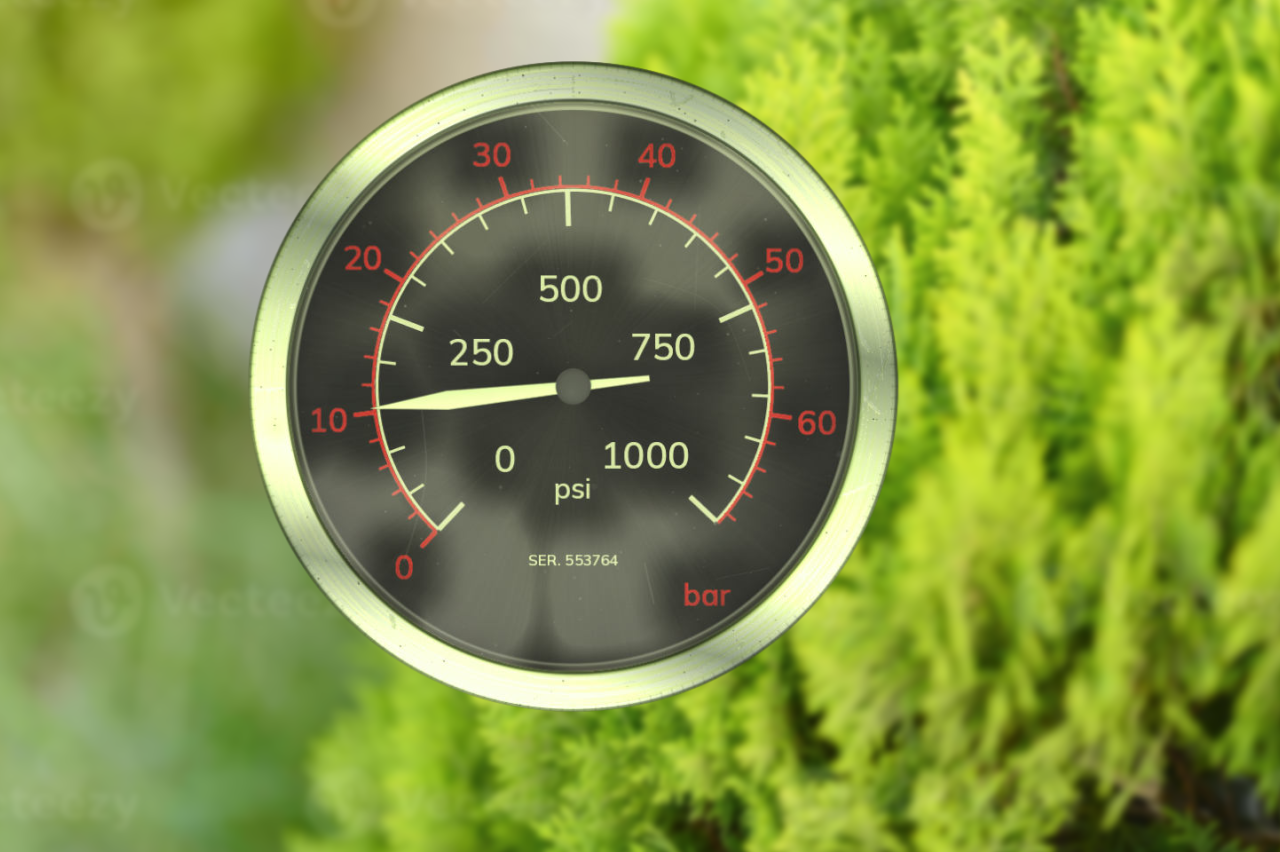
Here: 150 psi
